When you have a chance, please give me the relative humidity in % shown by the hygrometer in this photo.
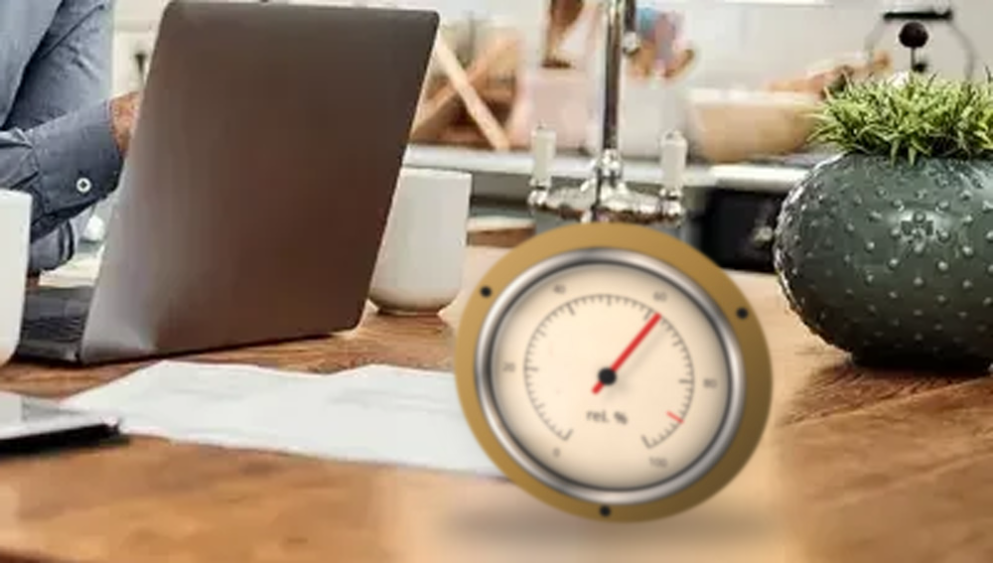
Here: 62 %
